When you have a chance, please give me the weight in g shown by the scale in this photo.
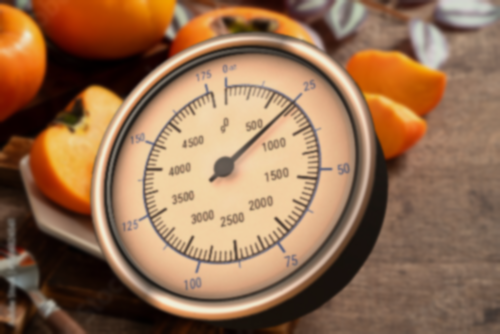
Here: 750 g
